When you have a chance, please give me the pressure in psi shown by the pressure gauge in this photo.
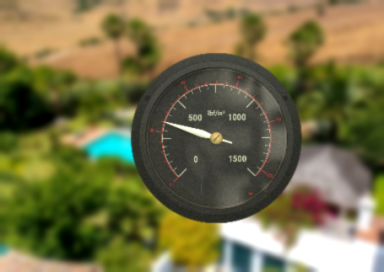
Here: 350 psi
